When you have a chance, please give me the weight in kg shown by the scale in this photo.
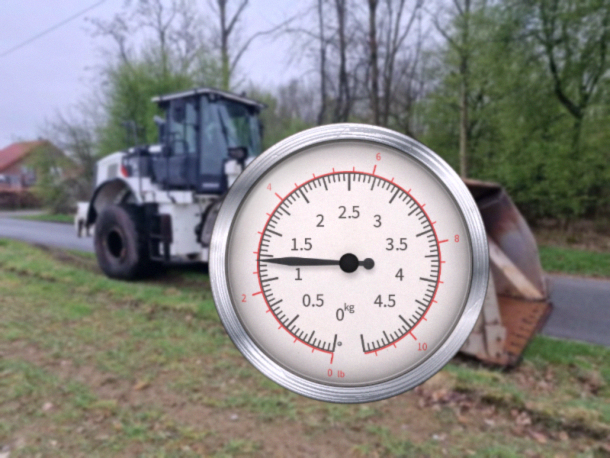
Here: 1.2 kg
